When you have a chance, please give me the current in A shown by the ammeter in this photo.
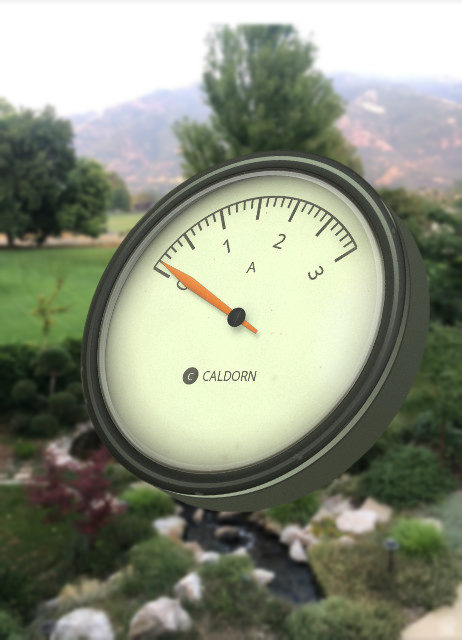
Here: 0.1 A
